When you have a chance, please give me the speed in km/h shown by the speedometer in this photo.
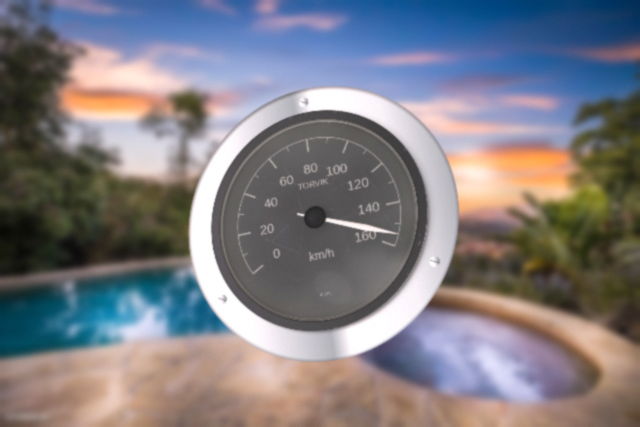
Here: 155 km/h
